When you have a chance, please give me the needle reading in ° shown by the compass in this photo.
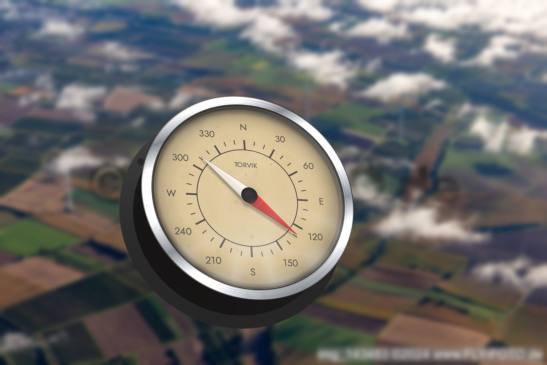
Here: 130 °
